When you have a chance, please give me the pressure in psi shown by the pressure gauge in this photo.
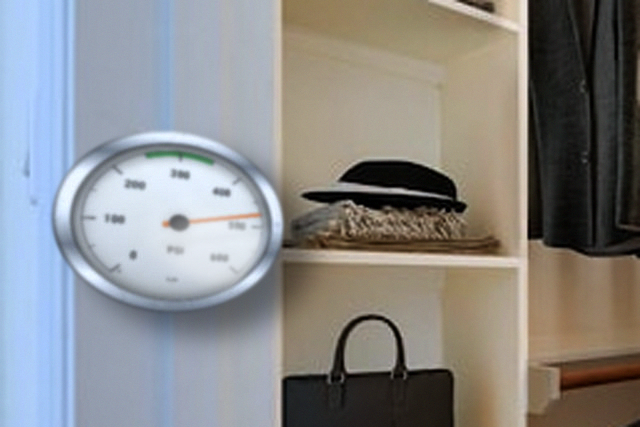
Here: 475 psi
